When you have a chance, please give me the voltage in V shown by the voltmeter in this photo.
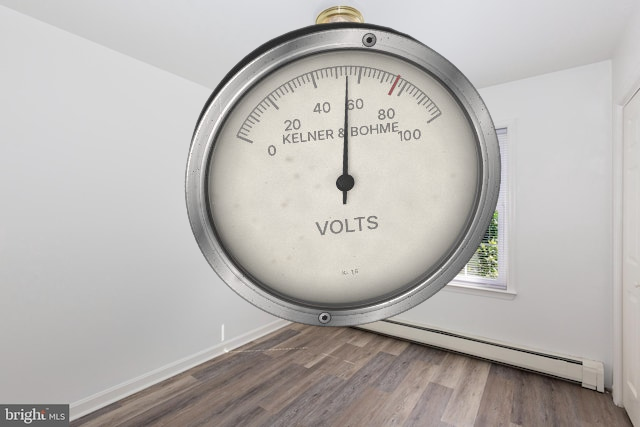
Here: 54 V
